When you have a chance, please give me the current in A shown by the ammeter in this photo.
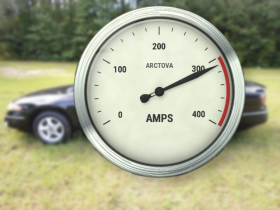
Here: 310 A
